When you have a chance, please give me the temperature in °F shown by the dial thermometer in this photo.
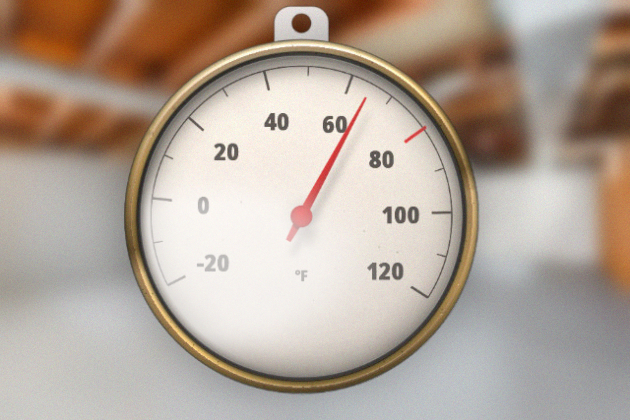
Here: 65 °F
